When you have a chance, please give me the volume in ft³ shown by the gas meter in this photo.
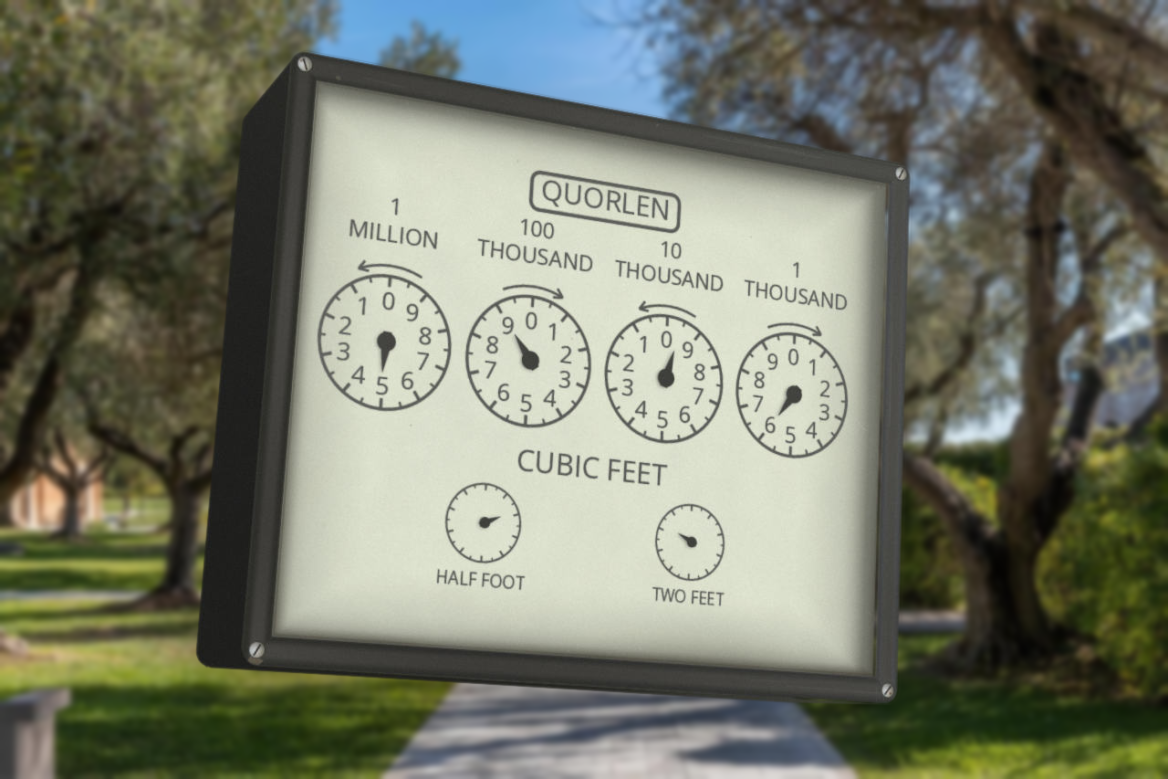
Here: 489600 ft³
